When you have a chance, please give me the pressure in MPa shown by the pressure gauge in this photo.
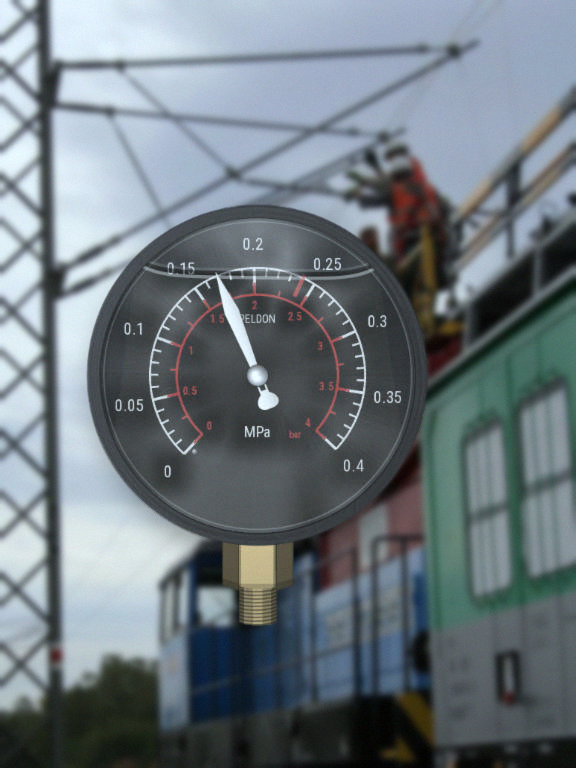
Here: 0.17 MPa
